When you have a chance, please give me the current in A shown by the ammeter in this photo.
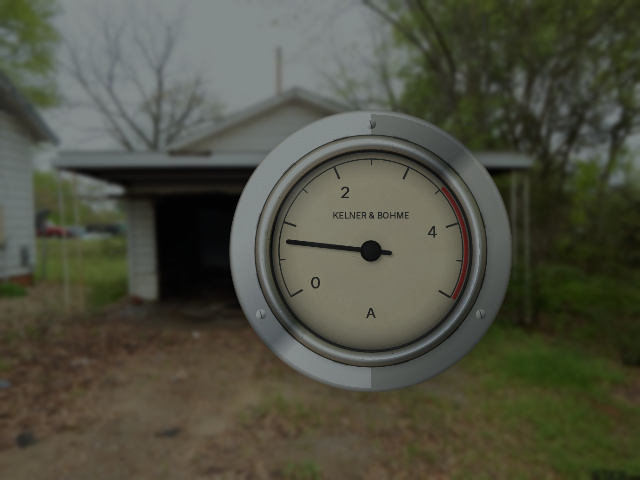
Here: 0.75 A
